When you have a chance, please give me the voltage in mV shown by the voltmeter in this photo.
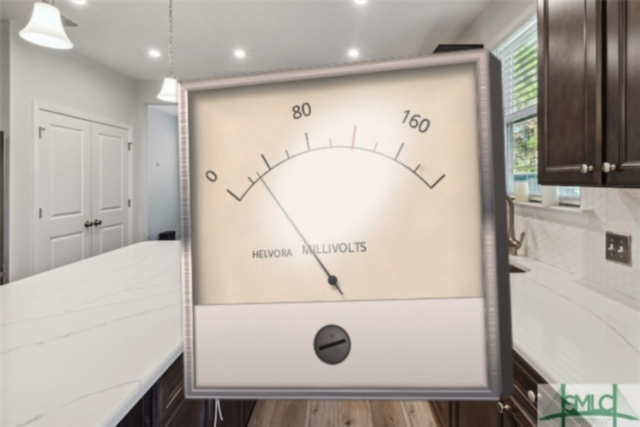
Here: 30 mV
